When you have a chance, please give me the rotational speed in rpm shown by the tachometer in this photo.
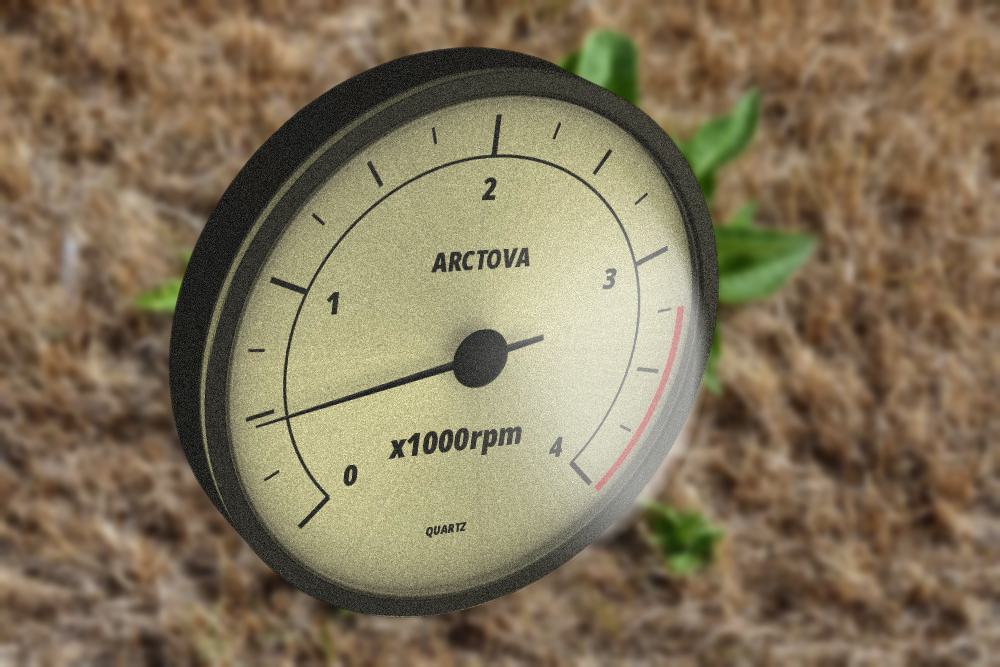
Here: 500 rpm
